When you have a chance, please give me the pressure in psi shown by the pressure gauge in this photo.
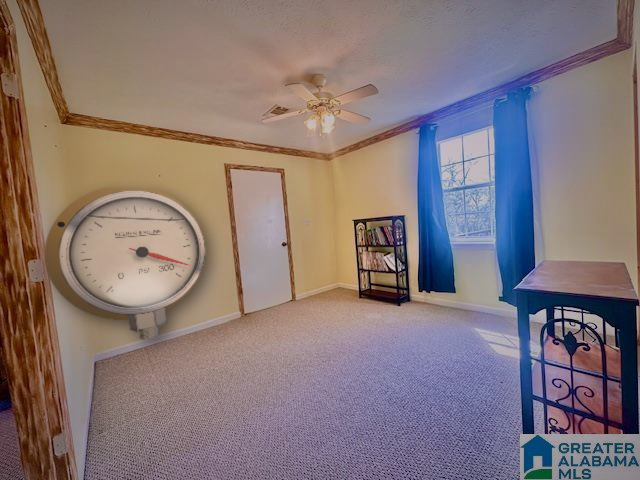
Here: 280 psi
